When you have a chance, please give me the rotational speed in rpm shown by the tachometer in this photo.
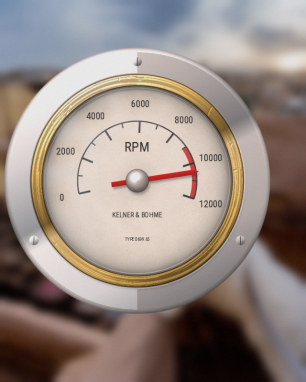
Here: 10500 rpm
